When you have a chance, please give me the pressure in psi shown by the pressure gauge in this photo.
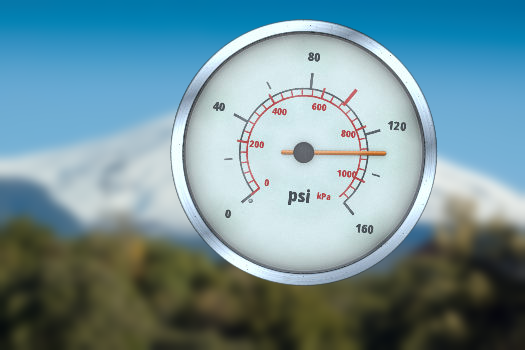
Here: 130 psi
